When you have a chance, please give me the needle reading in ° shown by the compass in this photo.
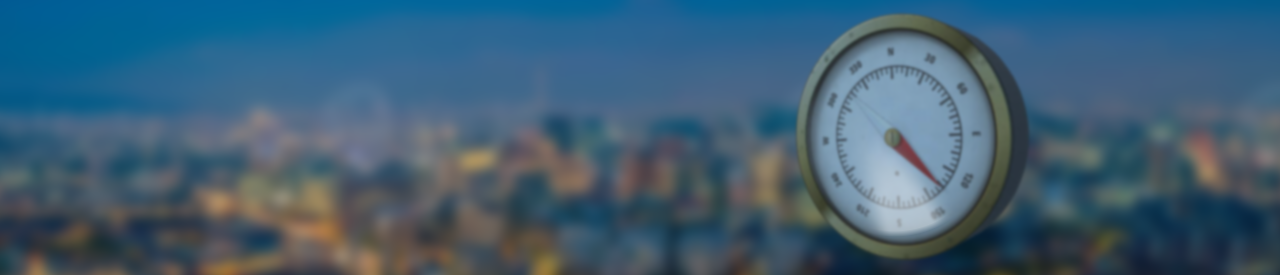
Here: 135 °
